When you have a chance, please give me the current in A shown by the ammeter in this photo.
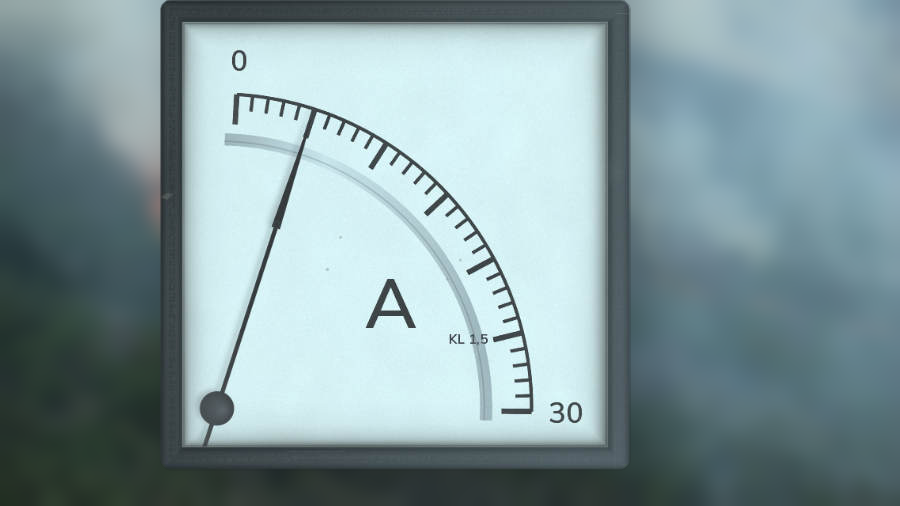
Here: 5 A
